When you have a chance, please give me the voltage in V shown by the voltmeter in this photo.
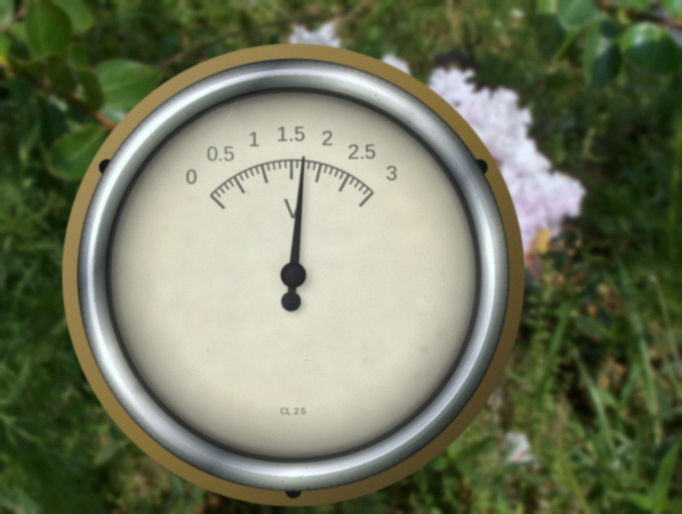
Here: 1.7 V
